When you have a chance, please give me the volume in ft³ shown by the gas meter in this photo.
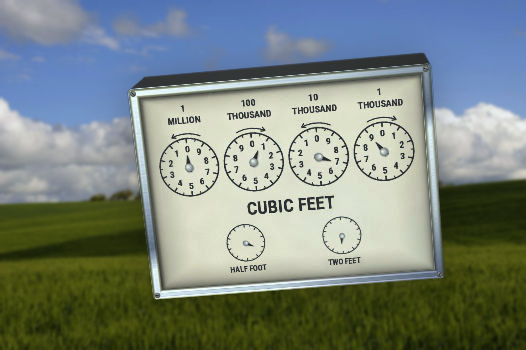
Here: 6900 ft³
